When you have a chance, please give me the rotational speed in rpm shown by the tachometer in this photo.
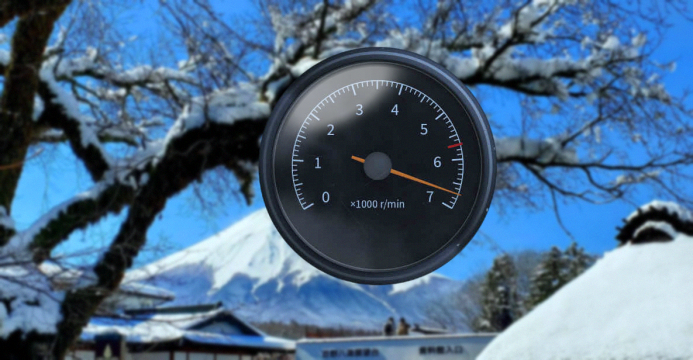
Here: 6700 rpm
